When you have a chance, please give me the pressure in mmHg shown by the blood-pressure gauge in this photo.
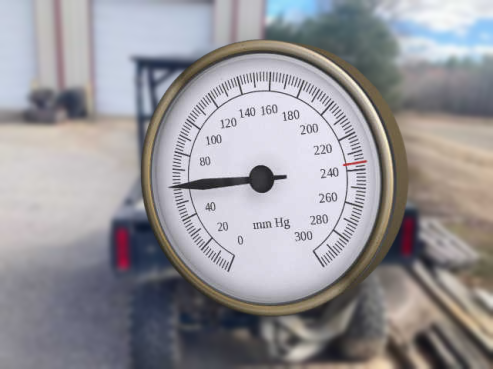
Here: 60 mmHg
